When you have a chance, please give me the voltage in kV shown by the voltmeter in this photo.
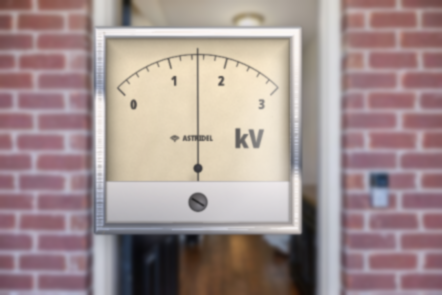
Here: 1.5 kV
